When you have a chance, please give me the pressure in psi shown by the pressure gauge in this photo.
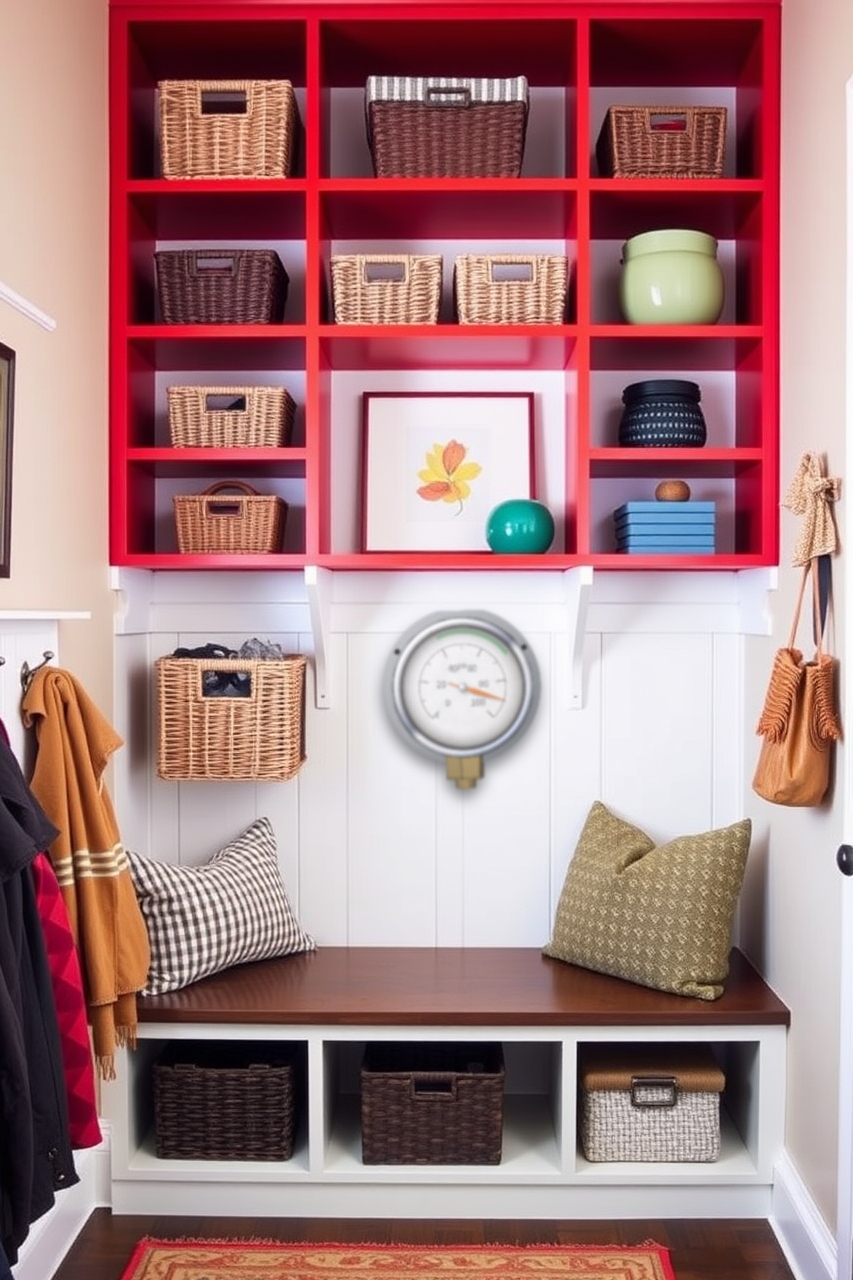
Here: 90 psi
